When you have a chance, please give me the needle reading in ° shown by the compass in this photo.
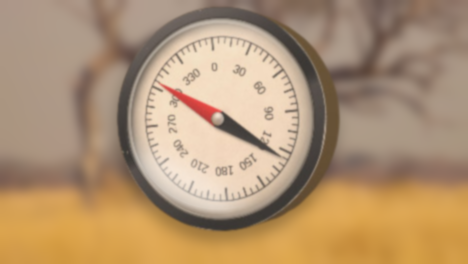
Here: 305 °
